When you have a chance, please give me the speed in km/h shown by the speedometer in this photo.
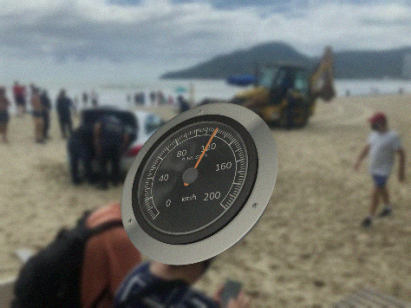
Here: 120 km/h
